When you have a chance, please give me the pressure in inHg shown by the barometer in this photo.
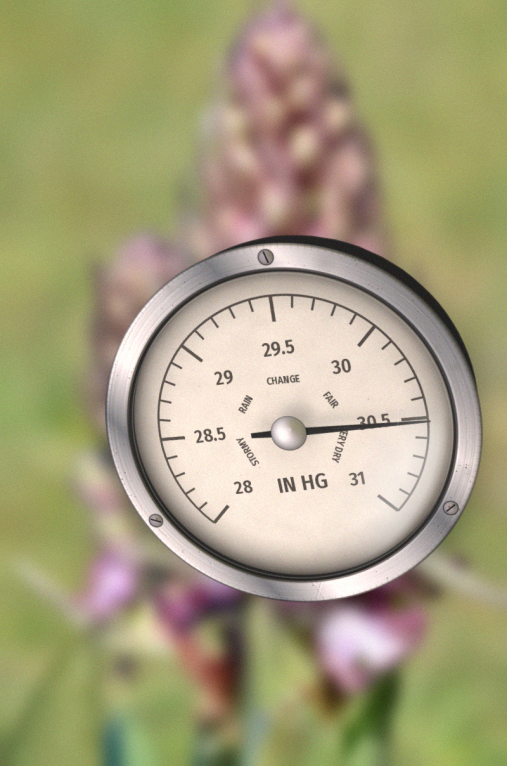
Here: 30.5 inHg
